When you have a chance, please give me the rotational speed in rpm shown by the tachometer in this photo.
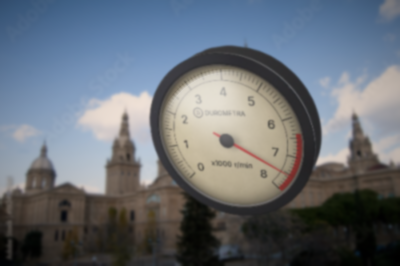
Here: 7500 rpm
